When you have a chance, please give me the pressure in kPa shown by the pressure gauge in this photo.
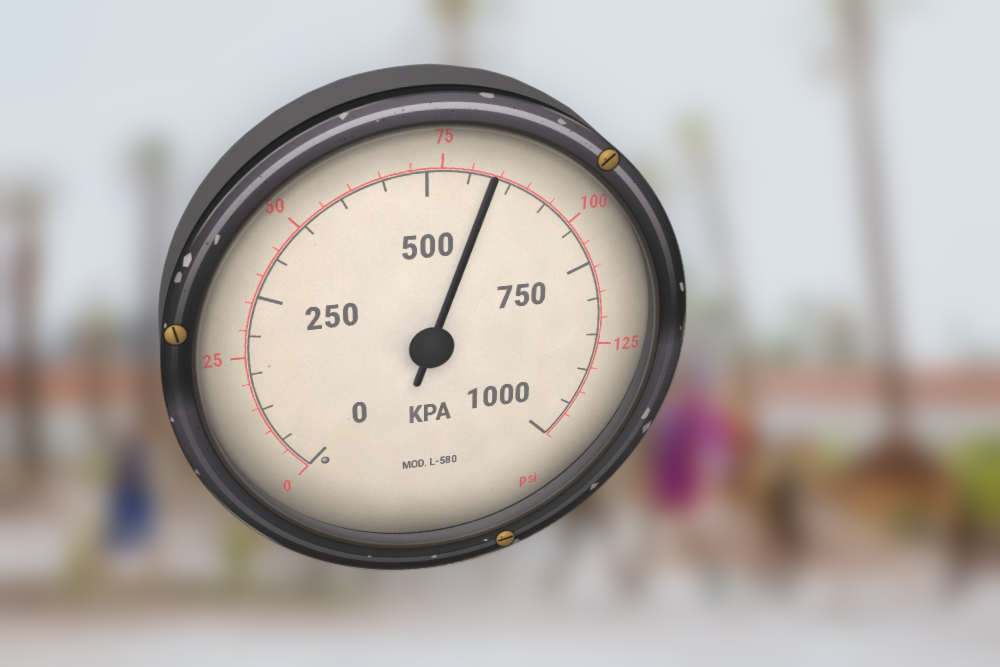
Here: 575 kPa
